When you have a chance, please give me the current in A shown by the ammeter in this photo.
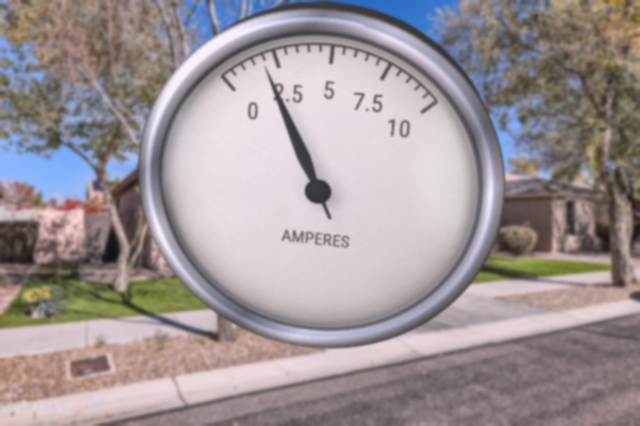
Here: 2 A
